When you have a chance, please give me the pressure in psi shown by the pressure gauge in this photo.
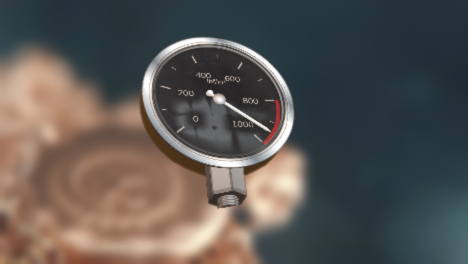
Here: 950 psi
